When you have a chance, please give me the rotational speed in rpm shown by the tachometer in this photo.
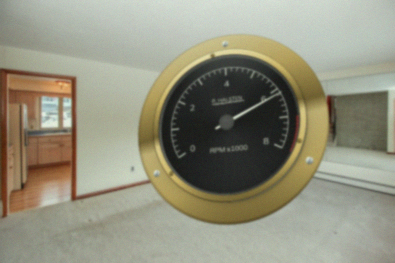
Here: 6200 rpm
